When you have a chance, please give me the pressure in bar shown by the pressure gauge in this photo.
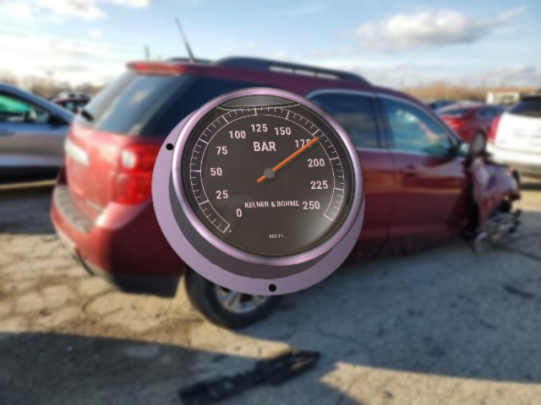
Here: 180 bar
